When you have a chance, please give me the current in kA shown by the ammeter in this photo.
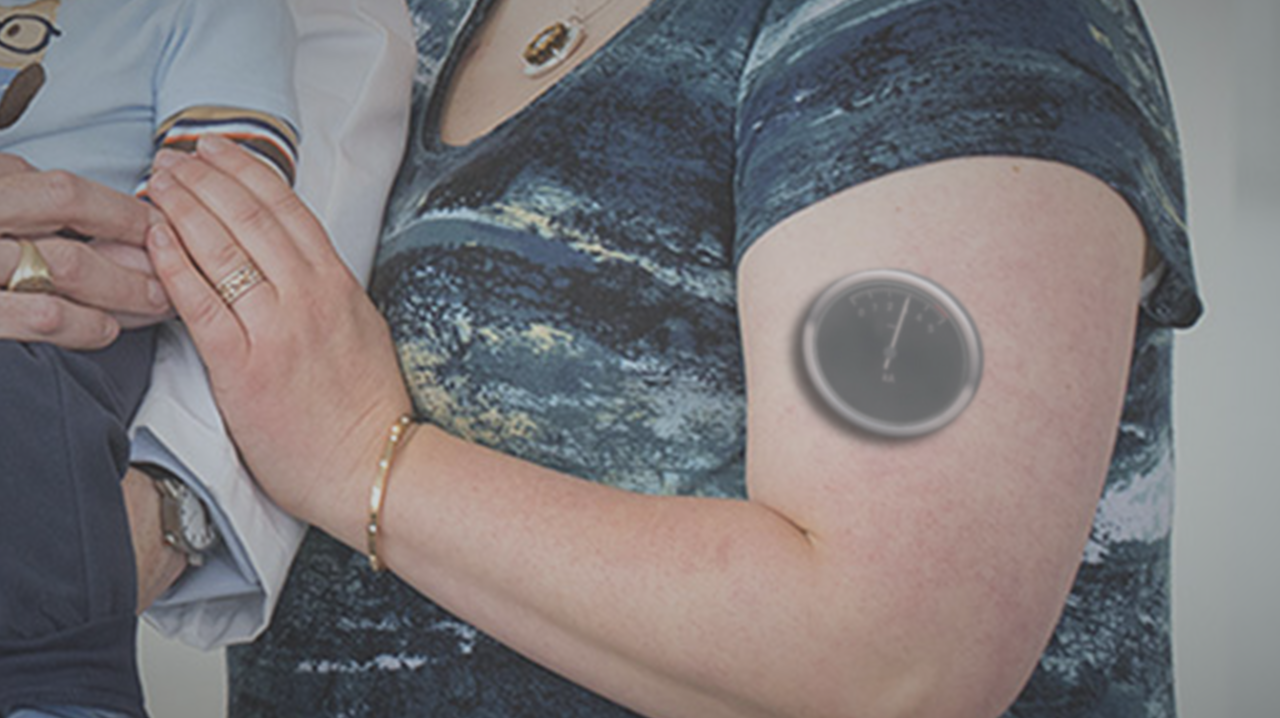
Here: 3 kA
